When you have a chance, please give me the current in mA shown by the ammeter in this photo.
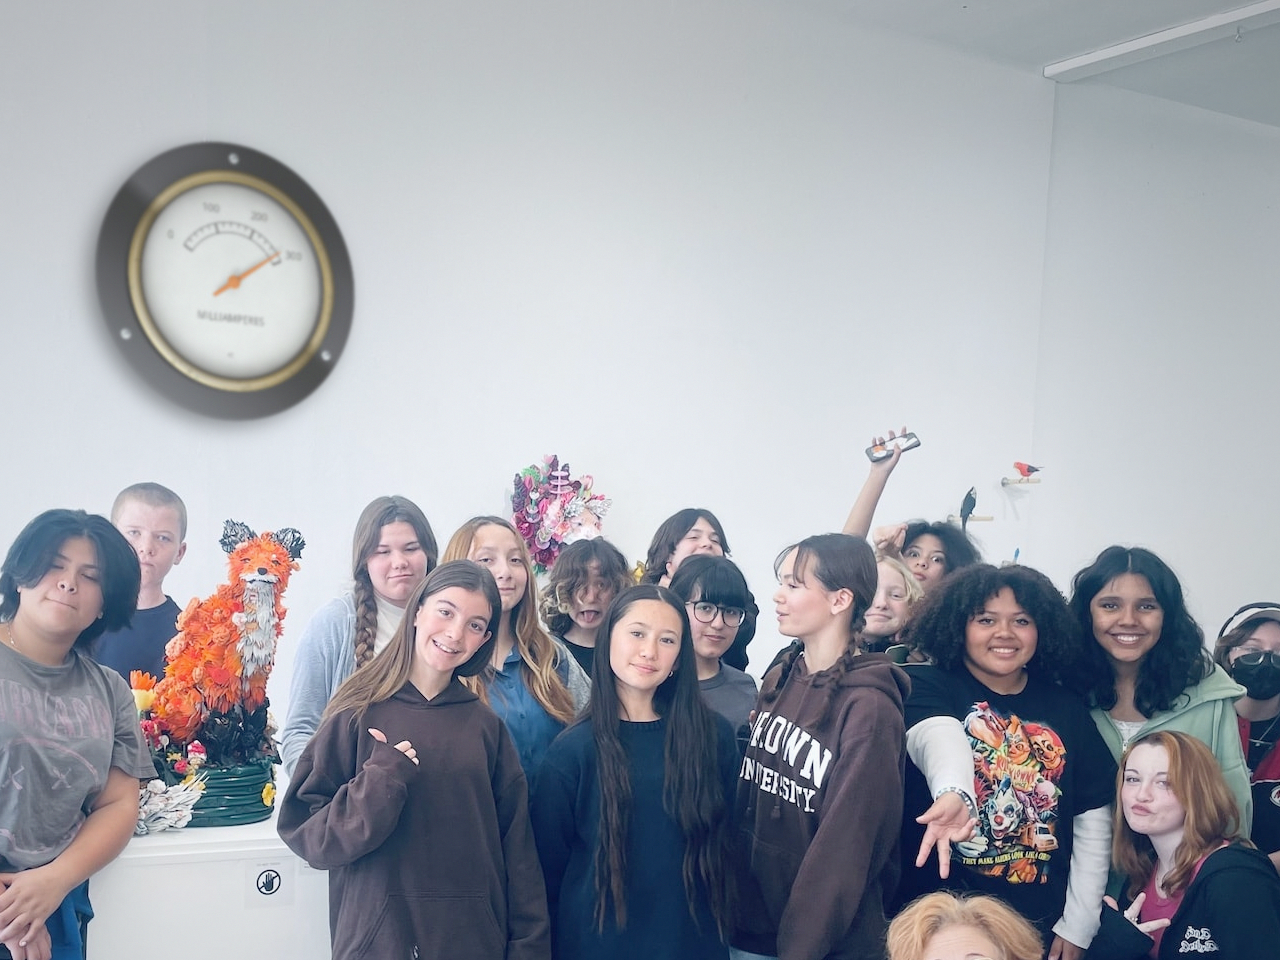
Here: 280 mA
